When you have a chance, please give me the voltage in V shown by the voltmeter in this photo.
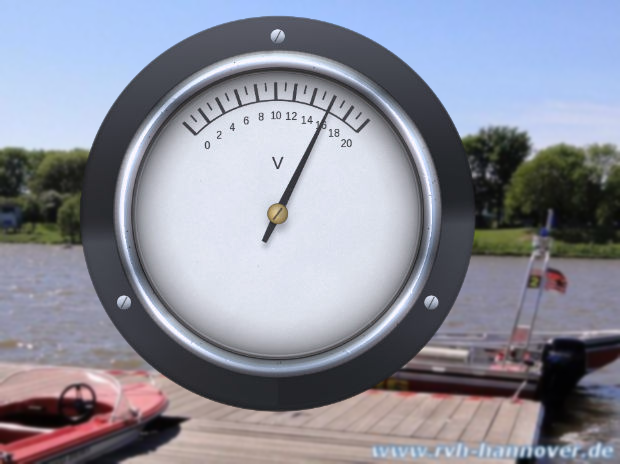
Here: 16 V
